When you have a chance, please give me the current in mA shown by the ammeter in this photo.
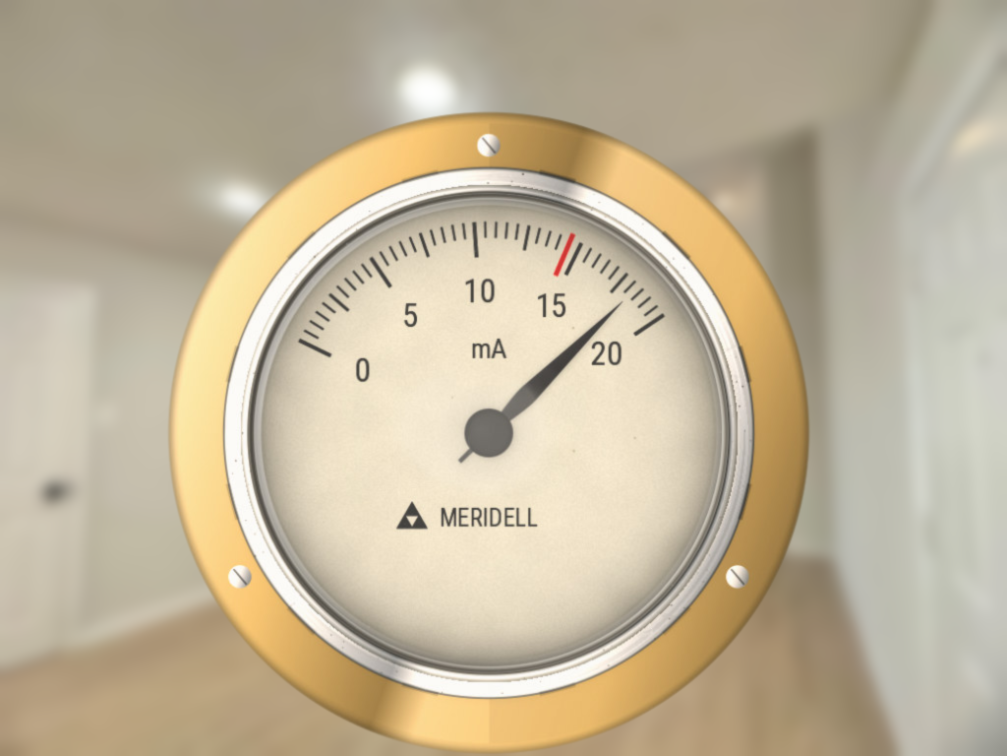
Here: 18.25 mA
